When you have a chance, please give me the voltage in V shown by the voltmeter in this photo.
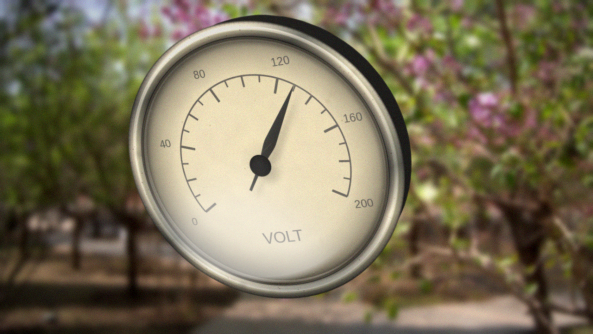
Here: 130 V
